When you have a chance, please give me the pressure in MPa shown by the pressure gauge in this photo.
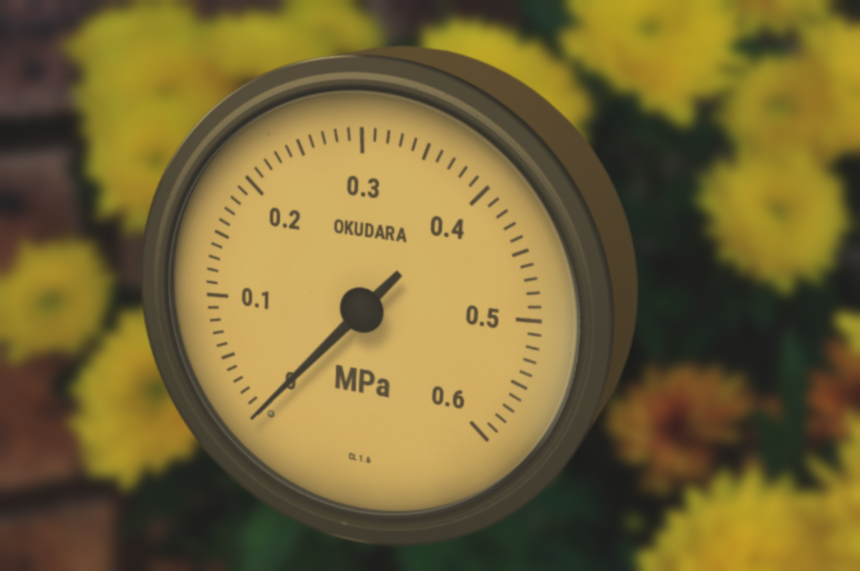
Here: 0 MPa
